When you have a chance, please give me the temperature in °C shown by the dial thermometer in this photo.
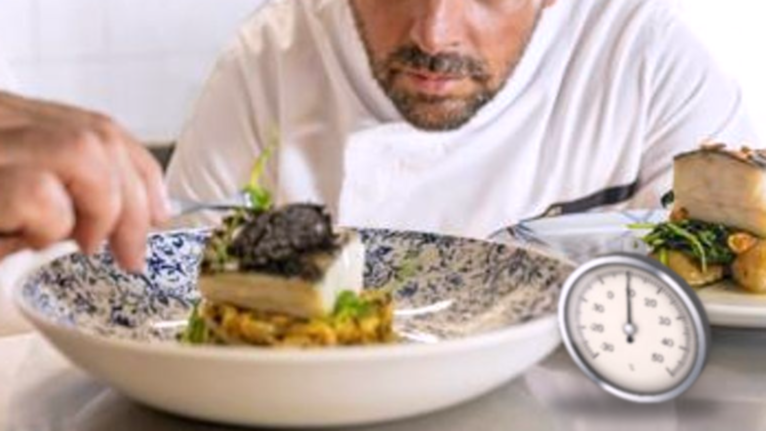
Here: 10 °C
